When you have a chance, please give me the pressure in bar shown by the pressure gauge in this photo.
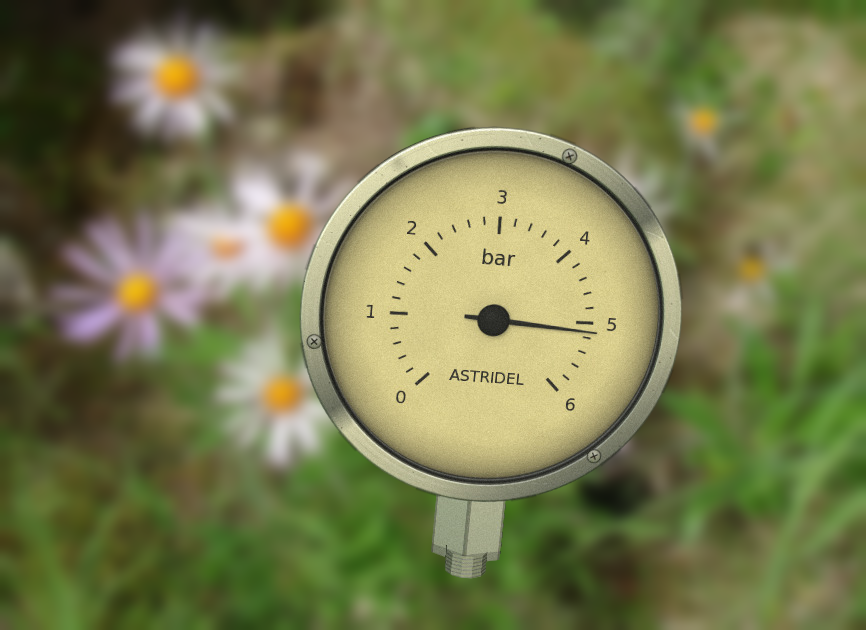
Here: 5.1 bar
